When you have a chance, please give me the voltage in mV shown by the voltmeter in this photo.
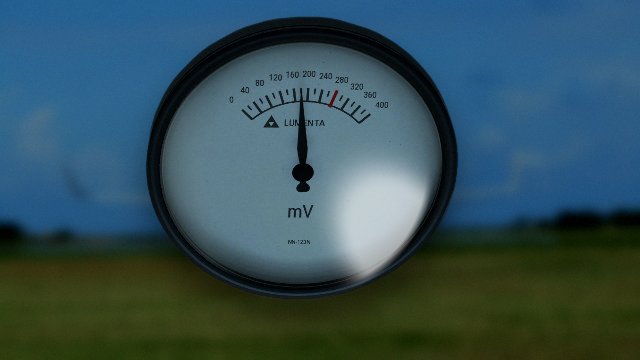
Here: 180 mV
